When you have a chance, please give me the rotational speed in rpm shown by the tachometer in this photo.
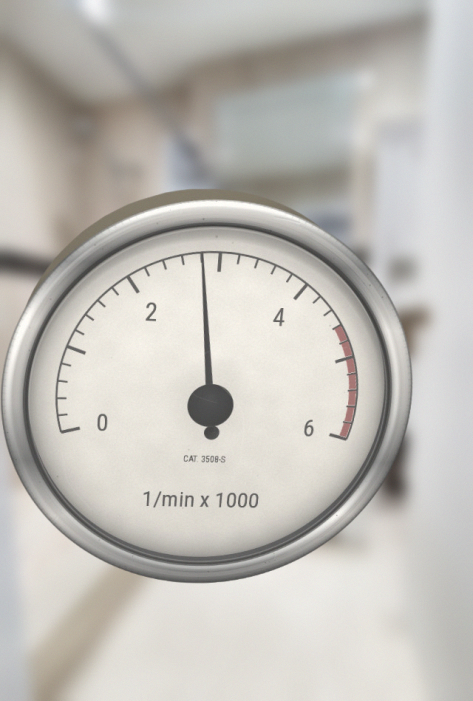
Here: 2800 rpm
